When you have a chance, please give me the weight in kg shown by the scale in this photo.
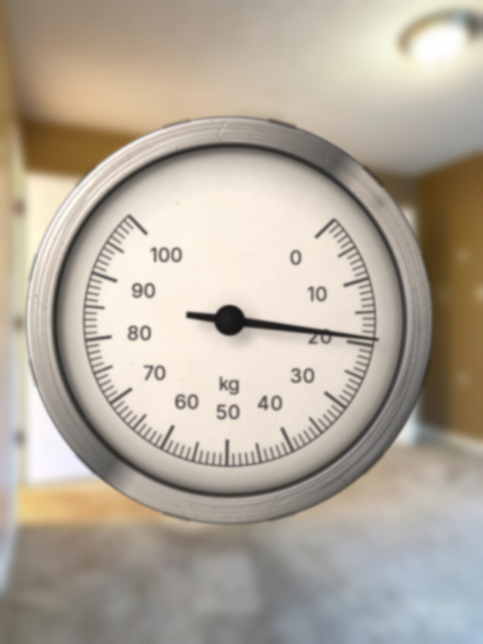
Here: 19 kg
